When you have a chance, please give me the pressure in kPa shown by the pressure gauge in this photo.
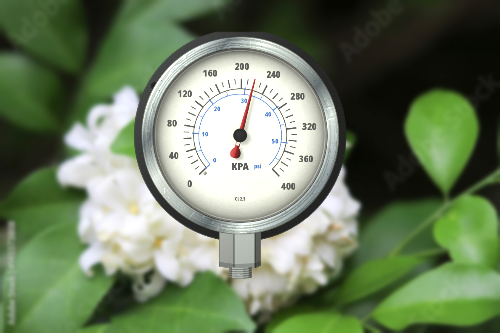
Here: 220 kPa
